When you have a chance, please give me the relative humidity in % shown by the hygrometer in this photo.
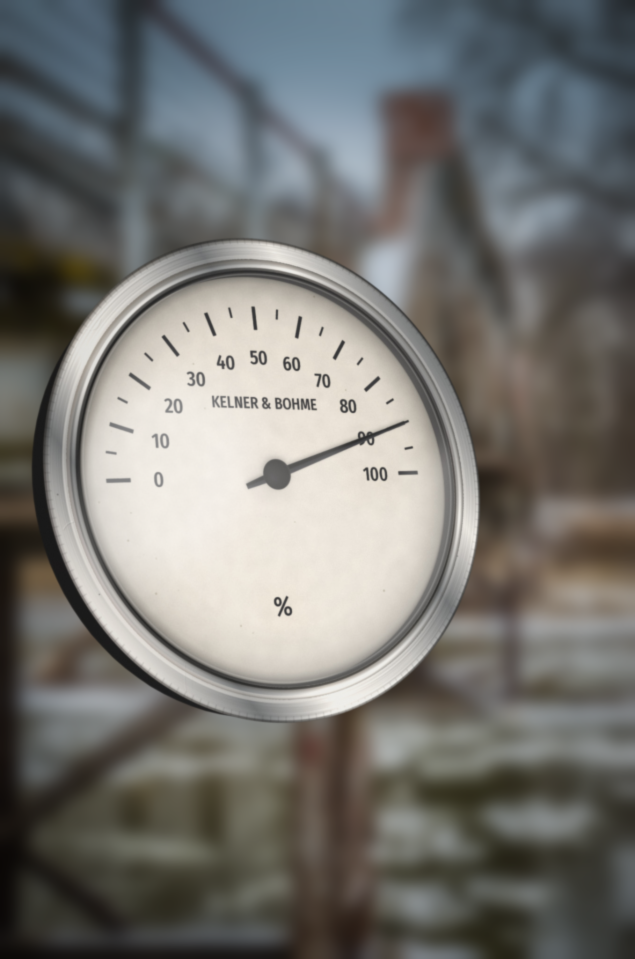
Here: 90 %
